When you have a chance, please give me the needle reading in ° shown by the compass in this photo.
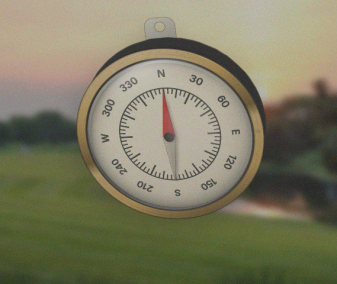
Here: 0 °
